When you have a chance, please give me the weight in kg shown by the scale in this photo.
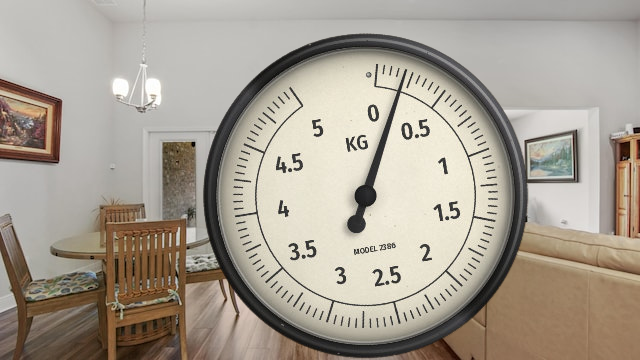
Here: 0.2 kg
